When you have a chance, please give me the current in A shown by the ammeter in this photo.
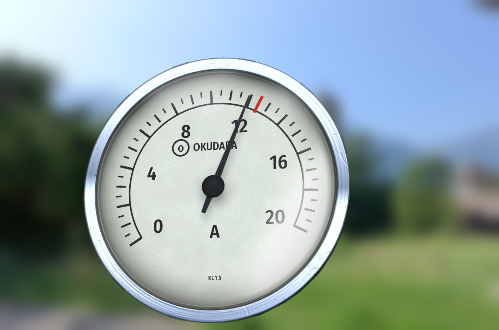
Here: 12 A
